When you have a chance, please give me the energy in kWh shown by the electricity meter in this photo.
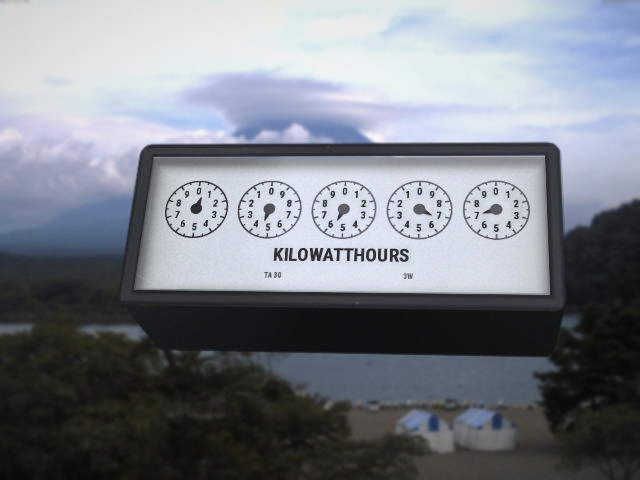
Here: 4567 kWh
